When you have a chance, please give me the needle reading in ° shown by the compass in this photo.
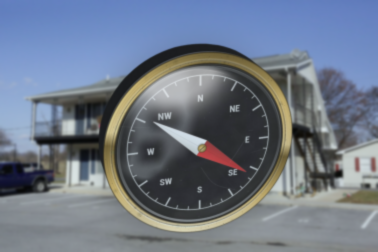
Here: 125 °
